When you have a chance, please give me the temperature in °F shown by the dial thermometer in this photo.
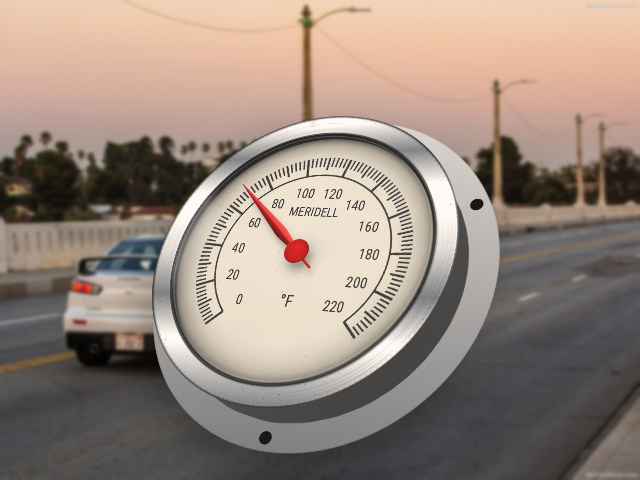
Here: 70 °F
